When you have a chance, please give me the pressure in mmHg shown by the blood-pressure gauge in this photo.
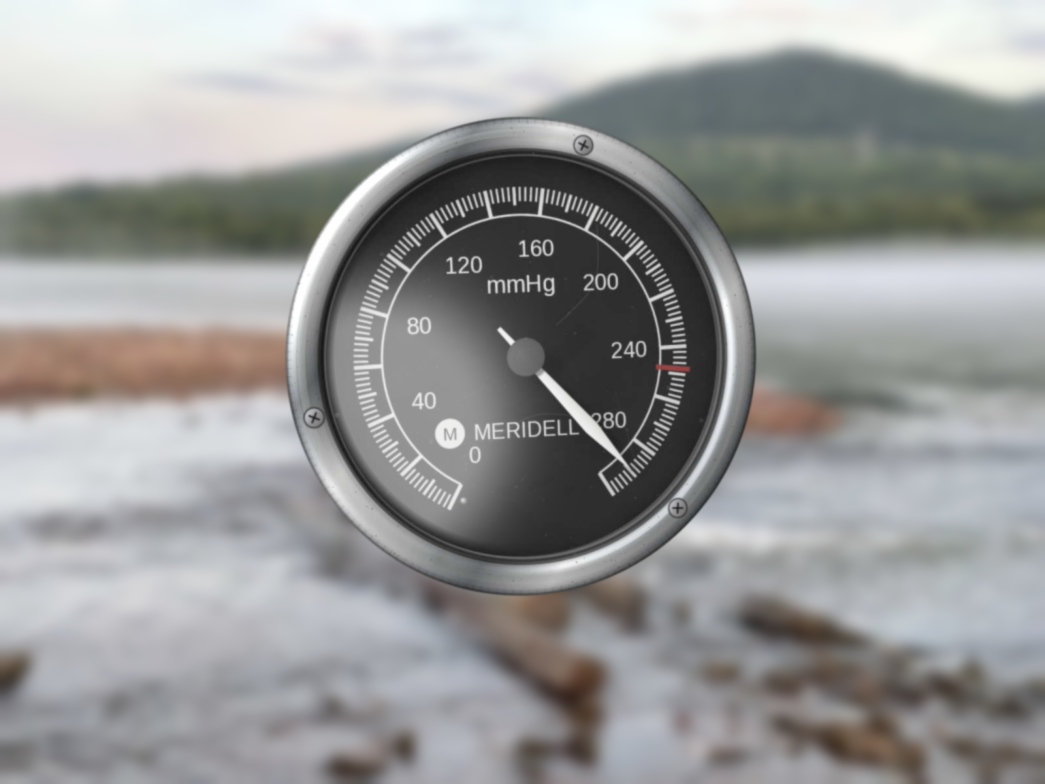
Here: 290 mmHg
